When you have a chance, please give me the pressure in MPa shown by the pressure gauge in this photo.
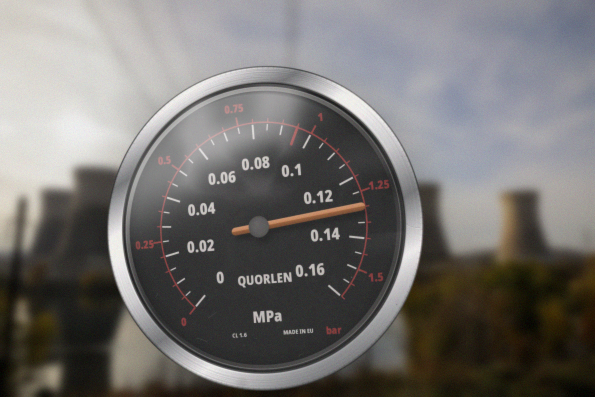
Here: 0.13 MPa
